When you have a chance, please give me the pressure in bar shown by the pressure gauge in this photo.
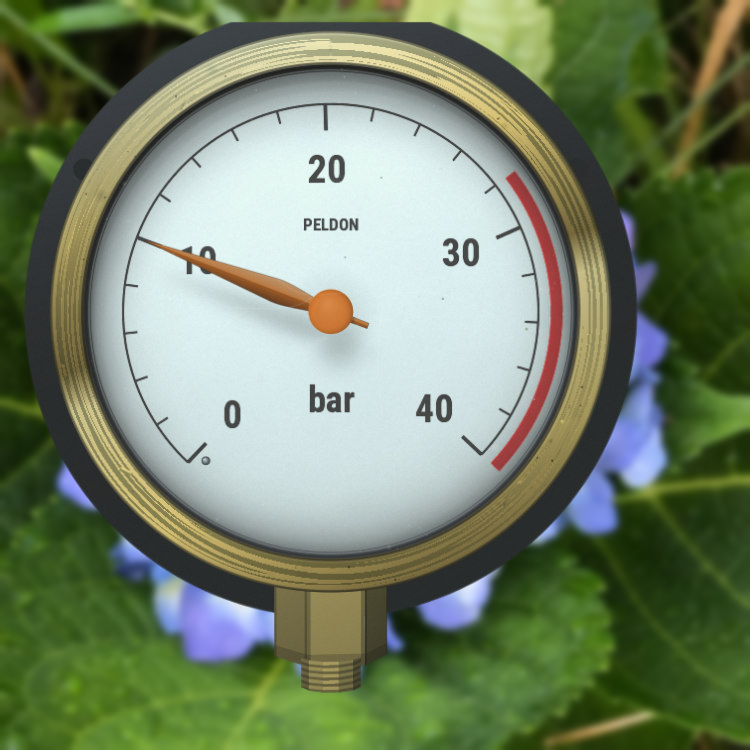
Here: 10 bar
